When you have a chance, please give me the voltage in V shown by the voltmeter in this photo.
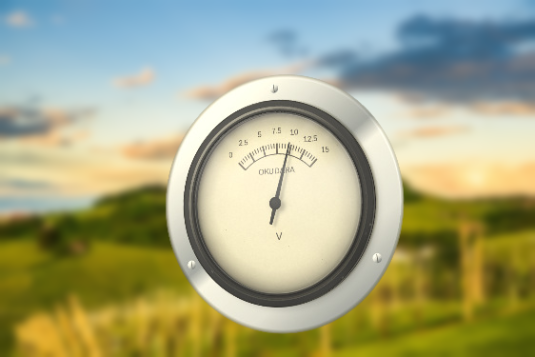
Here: 10 V
